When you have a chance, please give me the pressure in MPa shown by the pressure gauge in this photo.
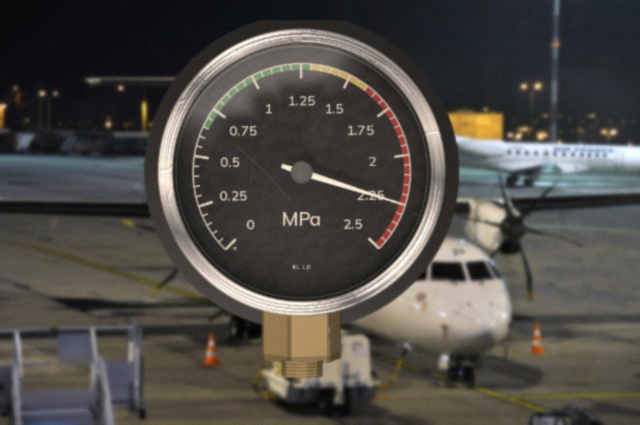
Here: 2.25 MPa
